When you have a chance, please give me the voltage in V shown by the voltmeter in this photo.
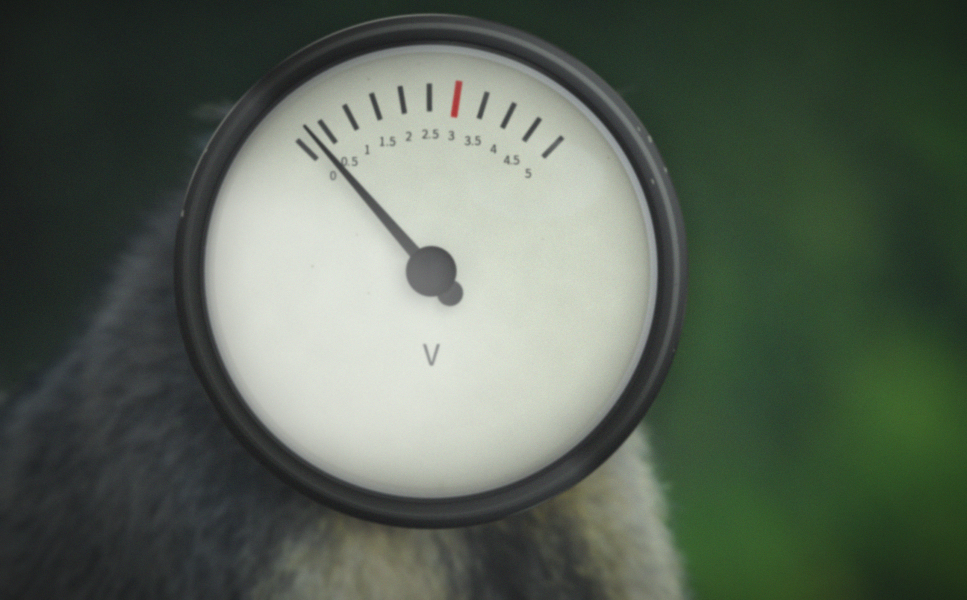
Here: 0.25 V
